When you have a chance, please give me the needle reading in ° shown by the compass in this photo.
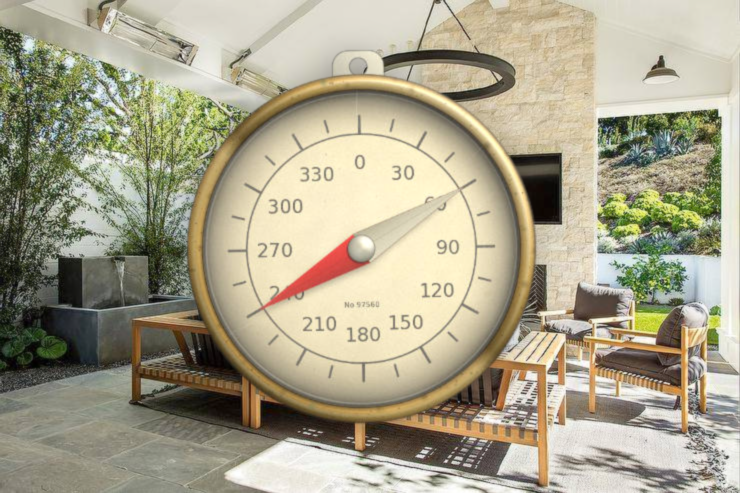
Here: 240 °
